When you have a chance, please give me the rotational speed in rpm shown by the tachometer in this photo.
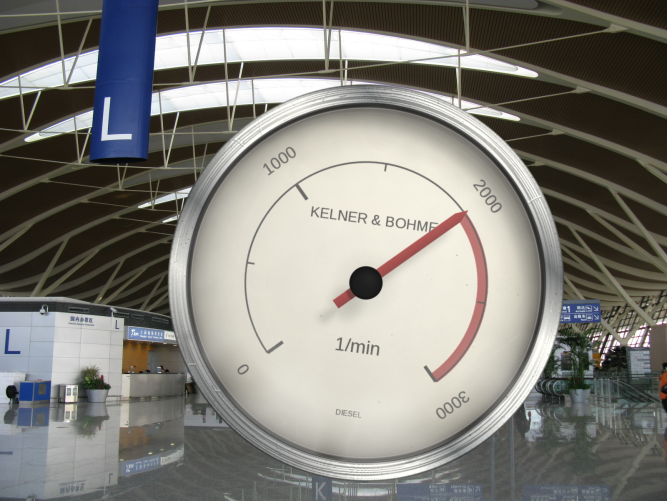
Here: 2000 rpm
